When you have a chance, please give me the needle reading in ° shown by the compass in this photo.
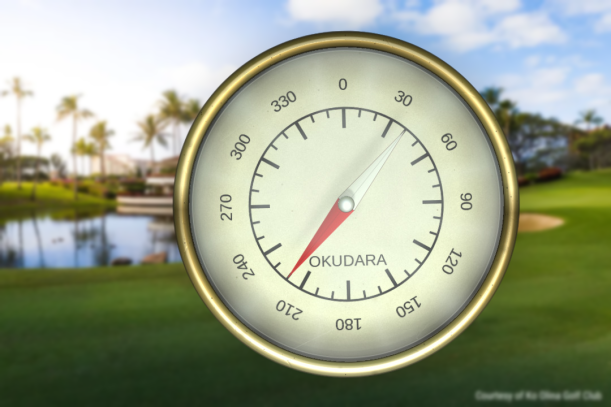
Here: 220 °
